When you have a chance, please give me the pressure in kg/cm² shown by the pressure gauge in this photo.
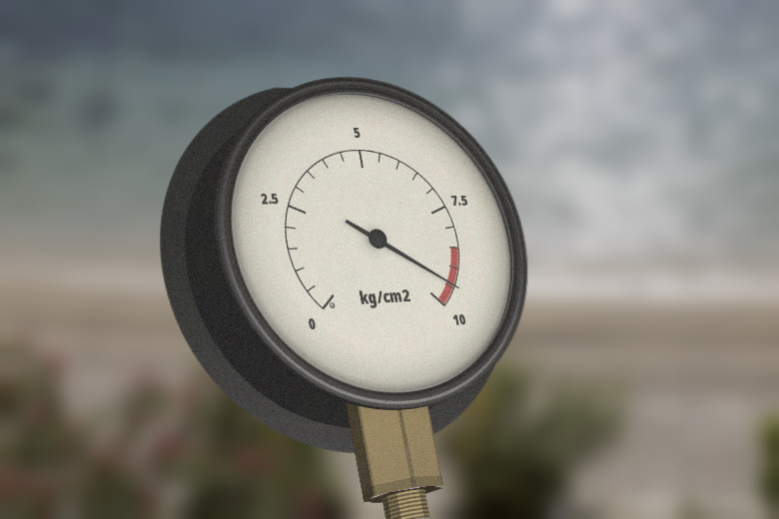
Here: 9.5 kg/cm²
